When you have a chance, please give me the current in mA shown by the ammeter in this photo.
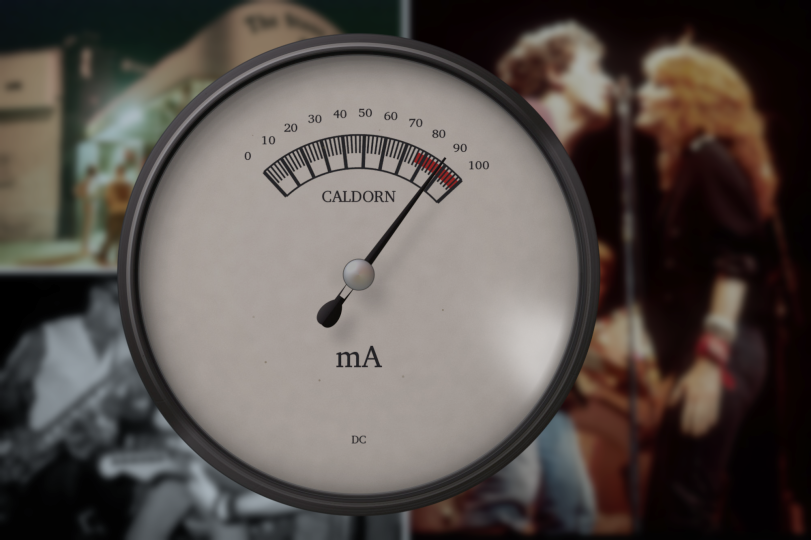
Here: 88 mA
